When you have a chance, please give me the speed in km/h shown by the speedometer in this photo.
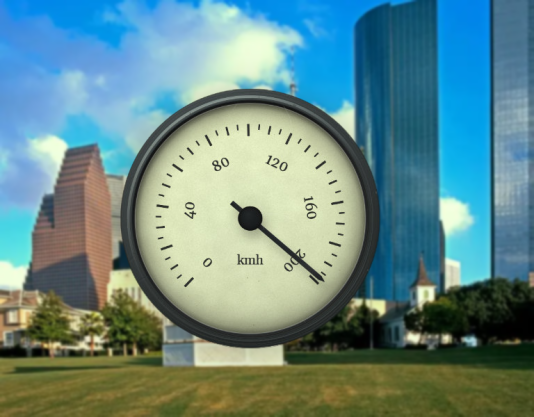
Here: 197.5 km/h
